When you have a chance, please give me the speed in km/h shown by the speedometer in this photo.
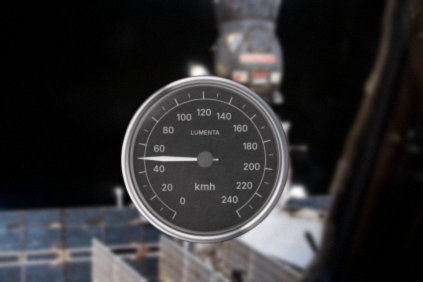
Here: 50 km/h
